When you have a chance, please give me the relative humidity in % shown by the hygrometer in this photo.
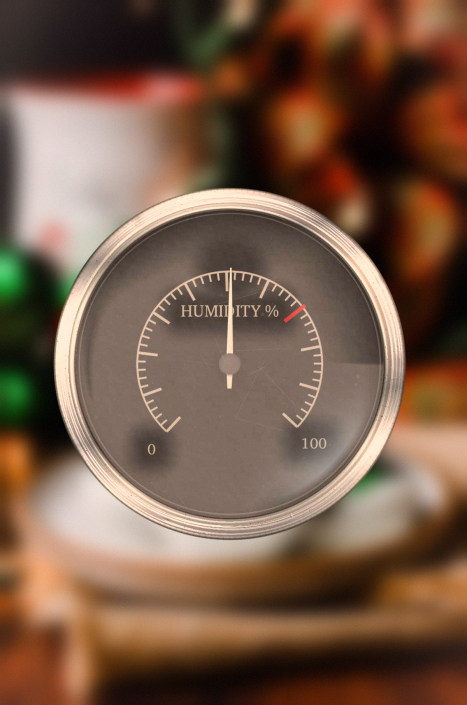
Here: 51 %
